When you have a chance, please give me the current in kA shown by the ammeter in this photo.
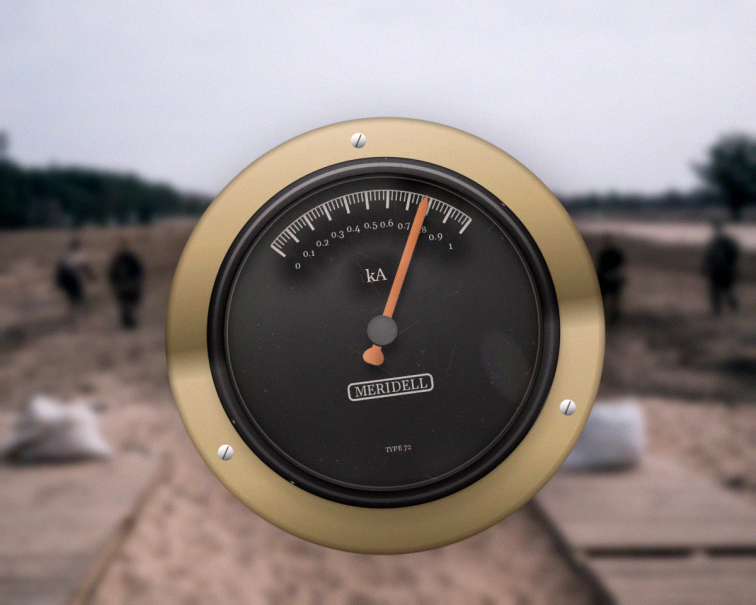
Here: 0.78 kA
